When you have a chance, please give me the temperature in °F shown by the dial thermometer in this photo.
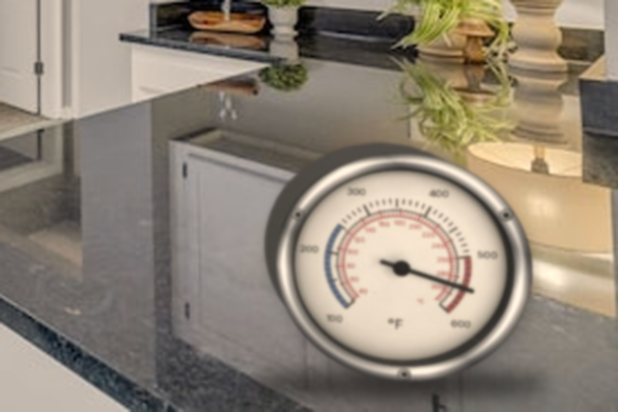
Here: 550 °F
